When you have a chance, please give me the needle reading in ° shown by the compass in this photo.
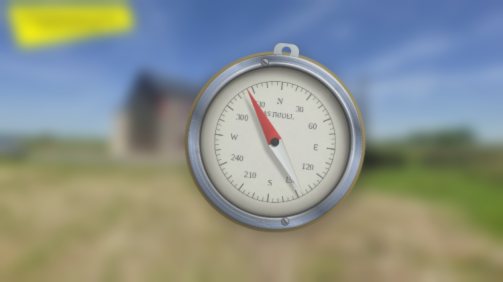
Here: 325 °
